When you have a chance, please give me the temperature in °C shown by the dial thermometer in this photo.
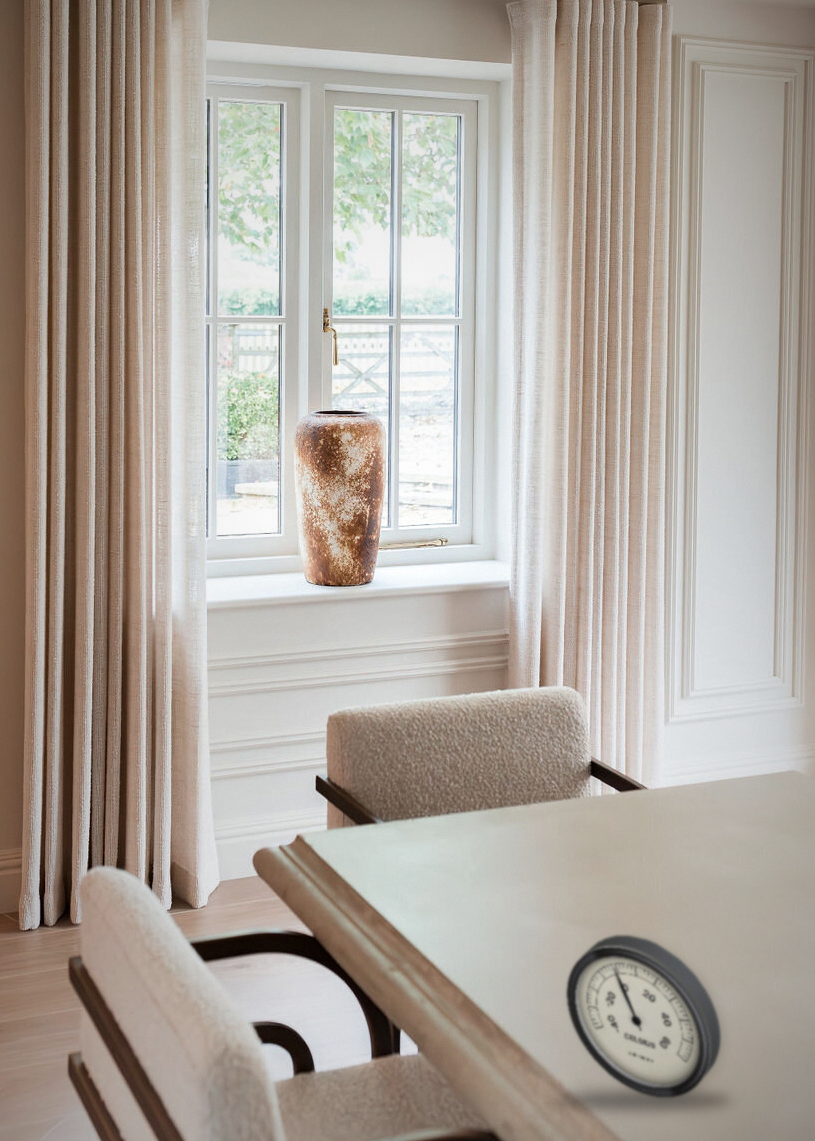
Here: 0 °C
